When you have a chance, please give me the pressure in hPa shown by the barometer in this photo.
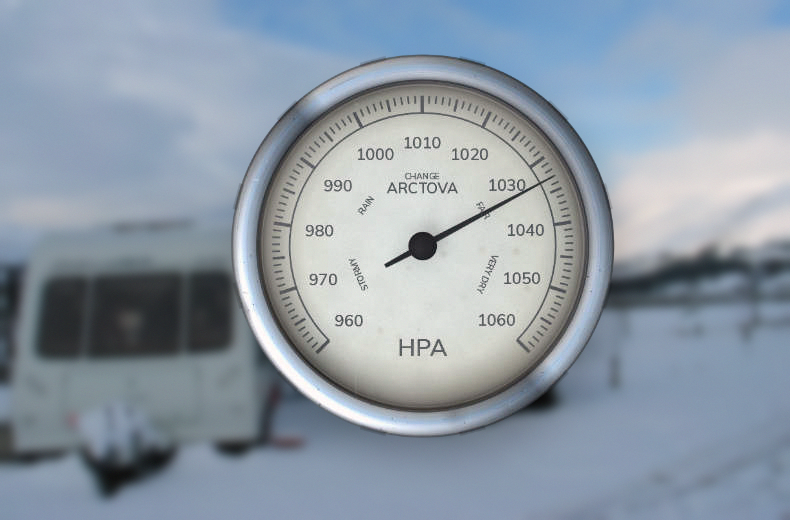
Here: 1033 hPa
